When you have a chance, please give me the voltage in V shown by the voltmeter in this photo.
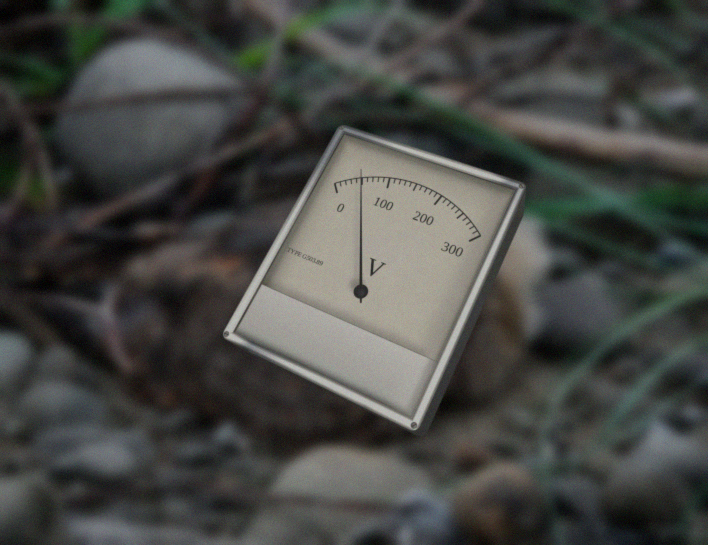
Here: 50 V
